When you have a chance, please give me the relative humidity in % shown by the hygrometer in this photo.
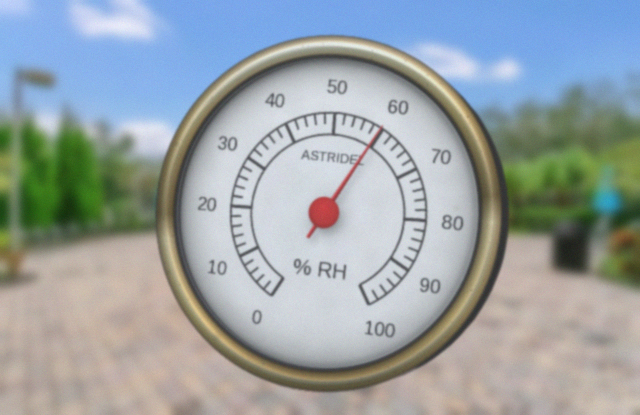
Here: 60 %
